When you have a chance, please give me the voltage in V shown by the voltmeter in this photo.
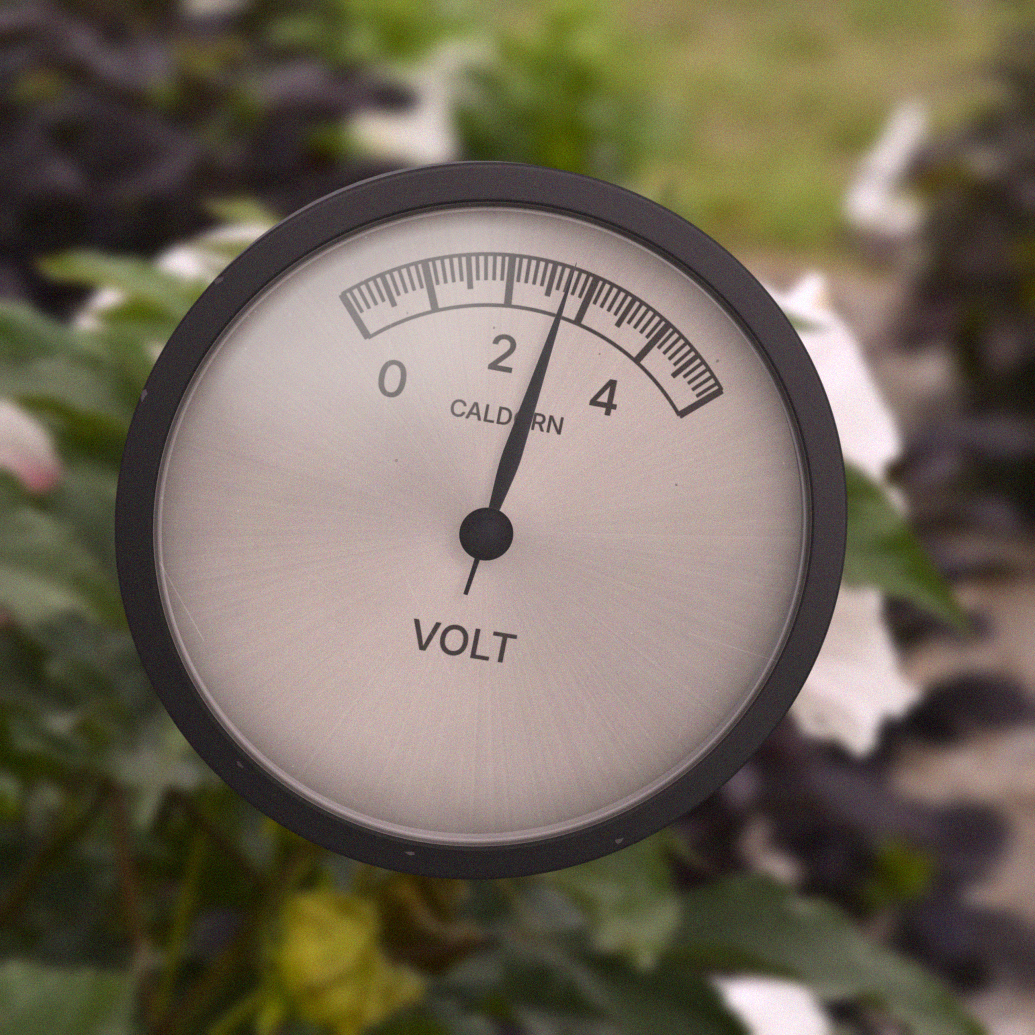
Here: 2.7 V
